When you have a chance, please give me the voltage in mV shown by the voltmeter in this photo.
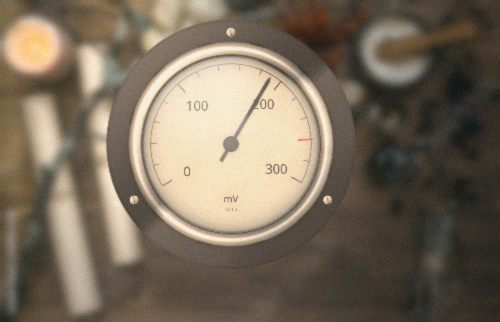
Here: 190 mV
